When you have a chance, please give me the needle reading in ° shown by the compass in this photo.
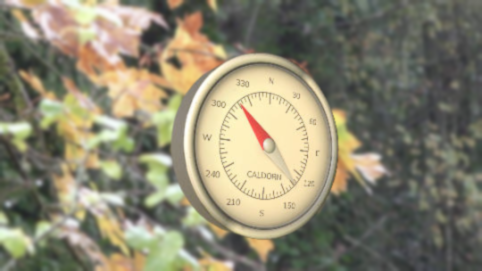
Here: 315 °
